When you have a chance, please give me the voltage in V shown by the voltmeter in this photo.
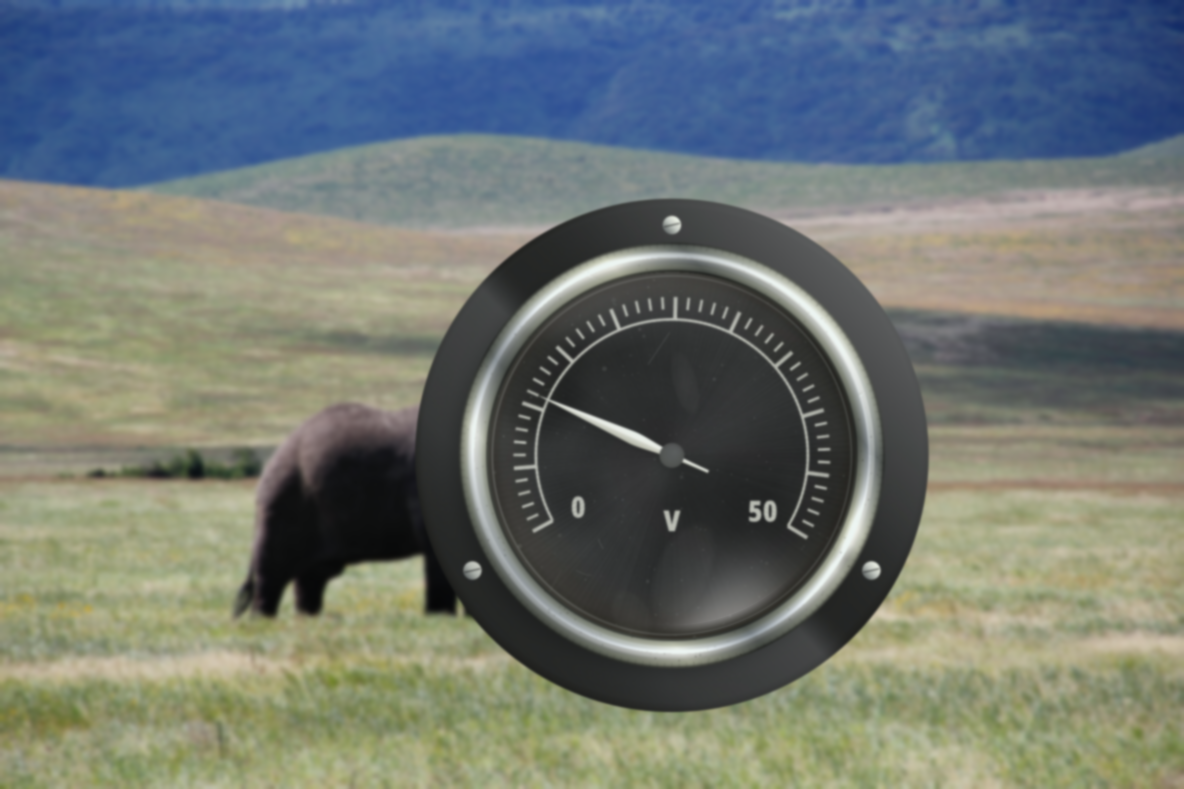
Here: 11 V
